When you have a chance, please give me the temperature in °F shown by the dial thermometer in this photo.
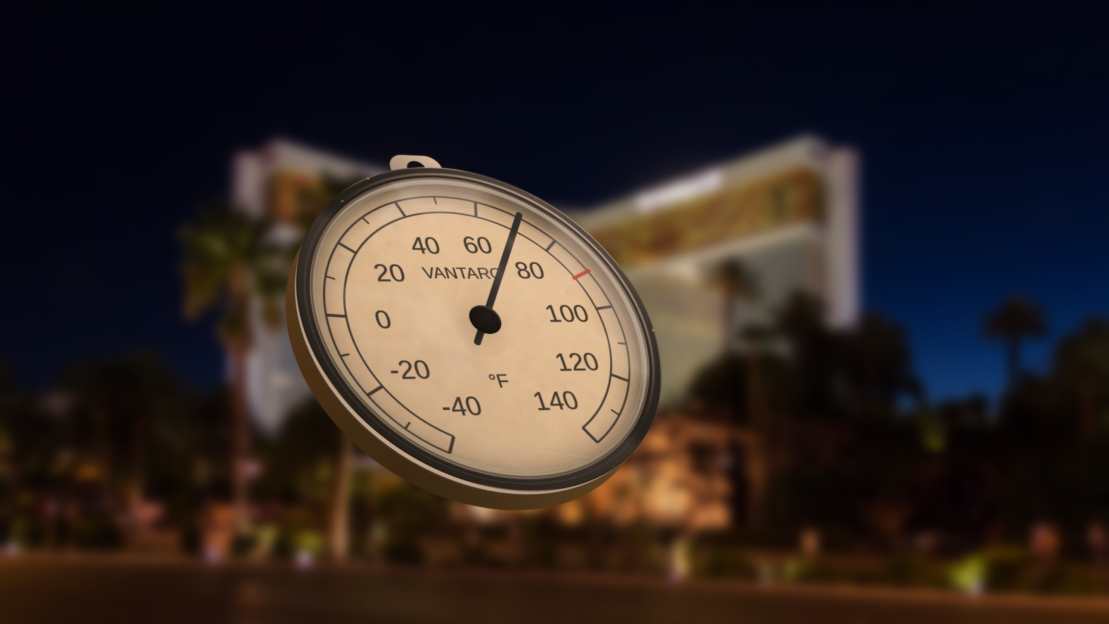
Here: 70 °F
